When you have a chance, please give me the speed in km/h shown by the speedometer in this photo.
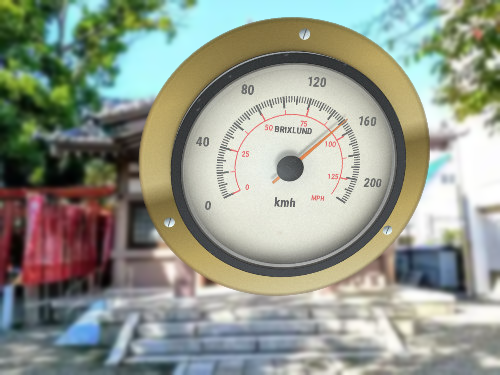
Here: 150 km/h
